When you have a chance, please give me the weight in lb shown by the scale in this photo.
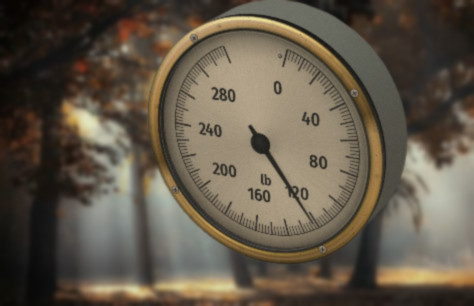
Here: 120 lb
